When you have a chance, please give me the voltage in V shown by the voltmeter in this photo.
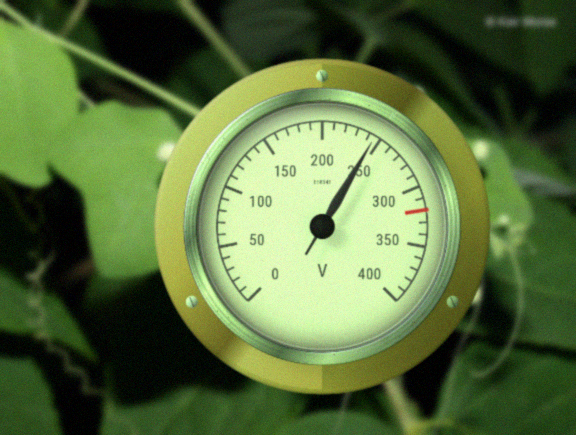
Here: 245 V
